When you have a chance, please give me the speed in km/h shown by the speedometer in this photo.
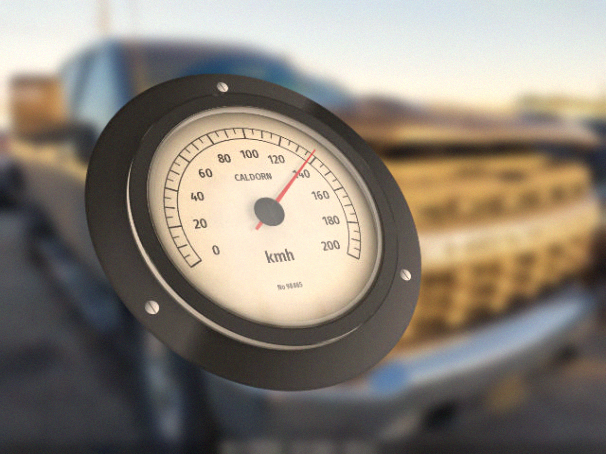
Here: 137.5 km/h
